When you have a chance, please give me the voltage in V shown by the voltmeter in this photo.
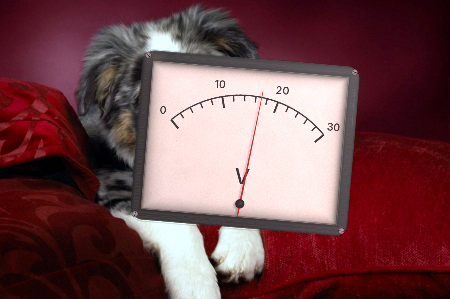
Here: 17 V
